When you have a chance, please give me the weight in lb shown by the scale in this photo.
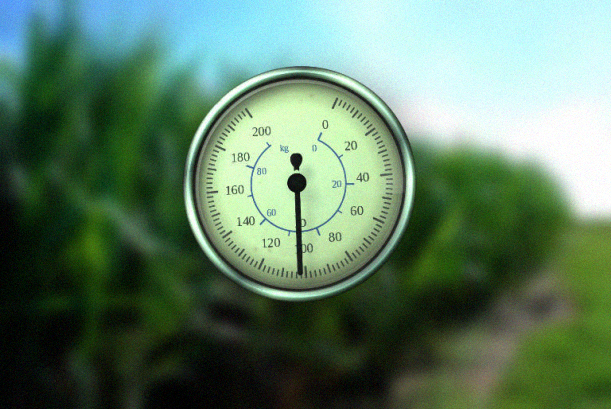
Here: 102 lb
